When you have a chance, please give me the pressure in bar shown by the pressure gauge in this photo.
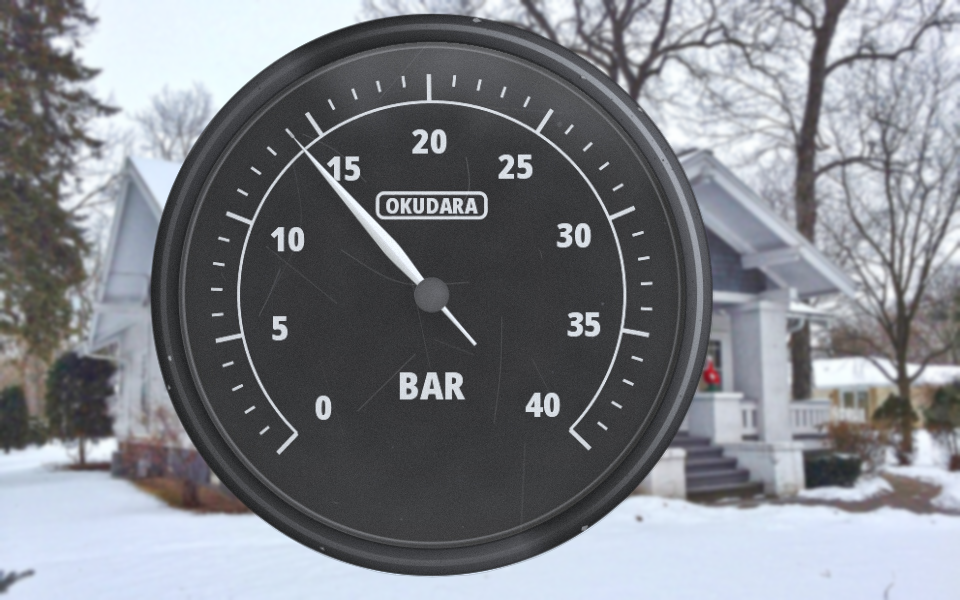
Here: 14 bar
